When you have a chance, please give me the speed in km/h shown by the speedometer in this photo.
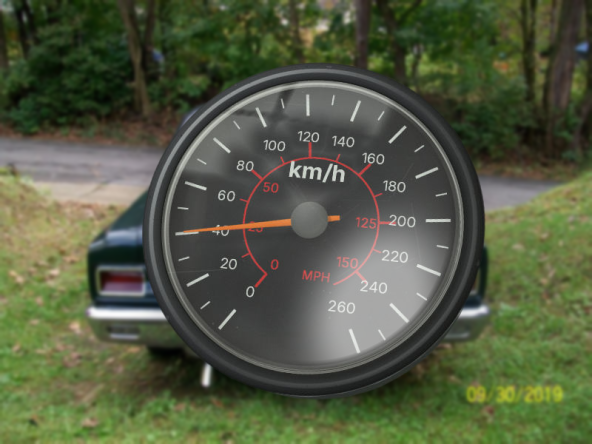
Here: 40 km/h
